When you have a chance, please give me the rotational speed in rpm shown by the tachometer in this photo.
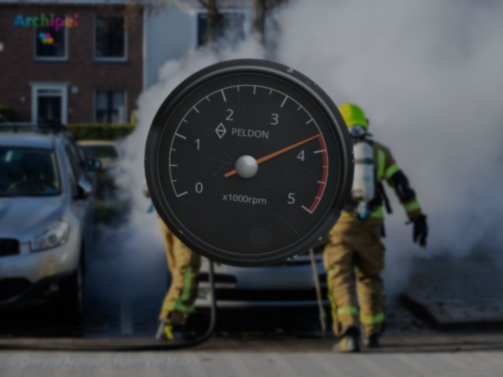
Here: 3750 rpm
